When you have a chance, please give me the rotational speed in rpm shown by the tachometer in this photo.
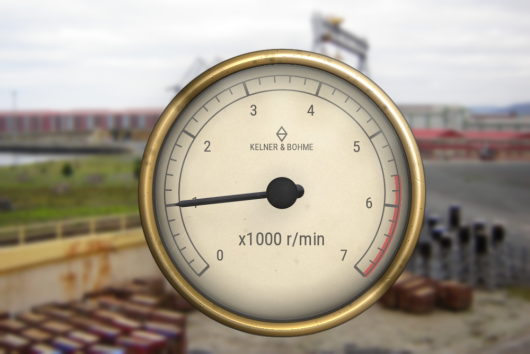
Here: 1000 rpm
